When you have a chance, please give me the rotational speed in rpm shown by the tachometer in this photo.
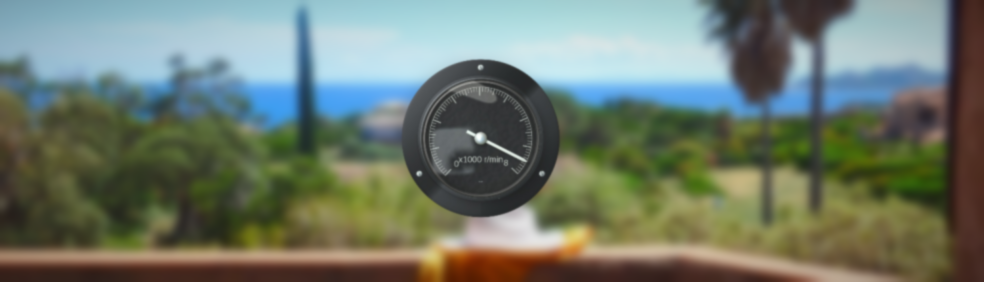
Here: 7500 rpm
